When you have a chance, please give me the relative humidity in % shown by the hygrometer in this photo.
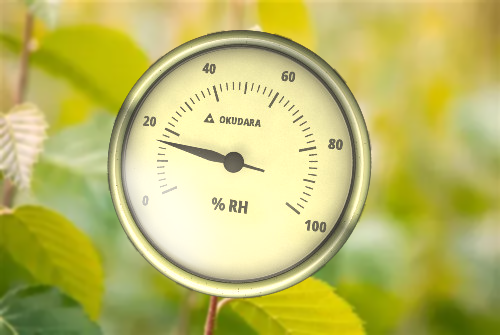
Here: 16 %
